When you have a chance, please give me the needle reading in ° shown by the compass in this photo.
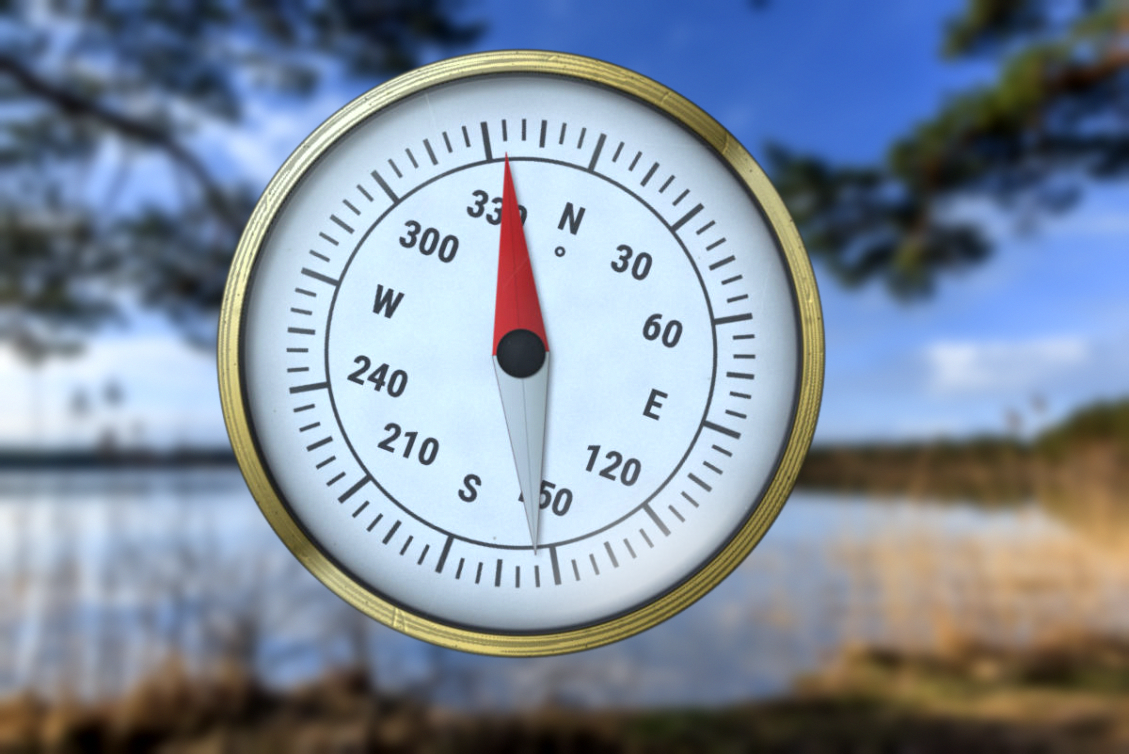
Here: 335 °
